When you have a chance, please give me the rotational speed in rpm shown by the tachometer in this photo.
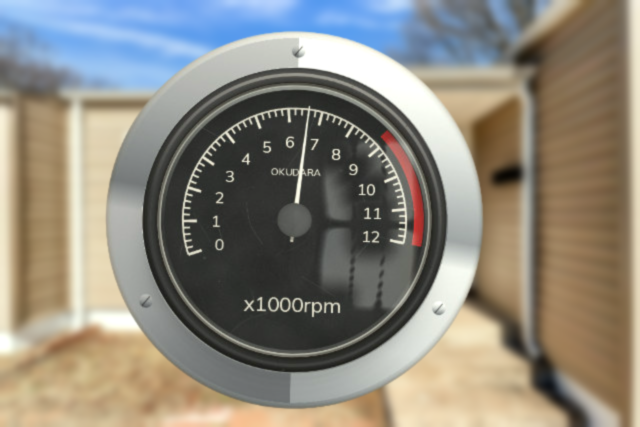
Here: 6600 rpm
